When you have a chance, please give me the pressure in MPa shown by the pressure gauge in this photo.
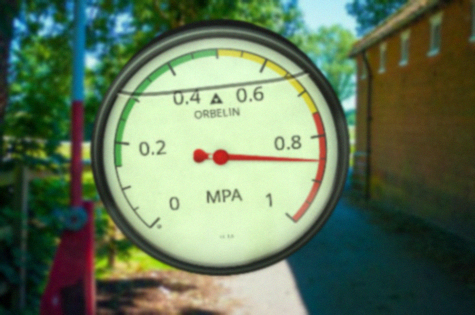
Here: 0.85 MPa
